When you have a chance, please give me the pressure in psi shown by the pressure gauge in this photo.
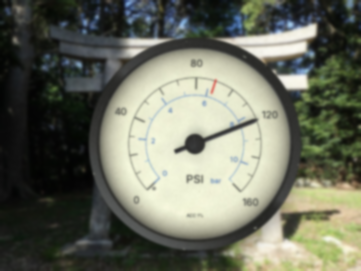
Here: 120 psi
